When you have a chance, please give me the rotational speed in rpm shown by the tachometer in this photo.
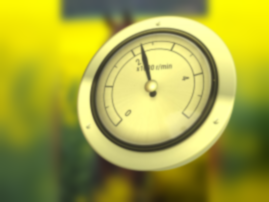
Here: 2250 rpm
